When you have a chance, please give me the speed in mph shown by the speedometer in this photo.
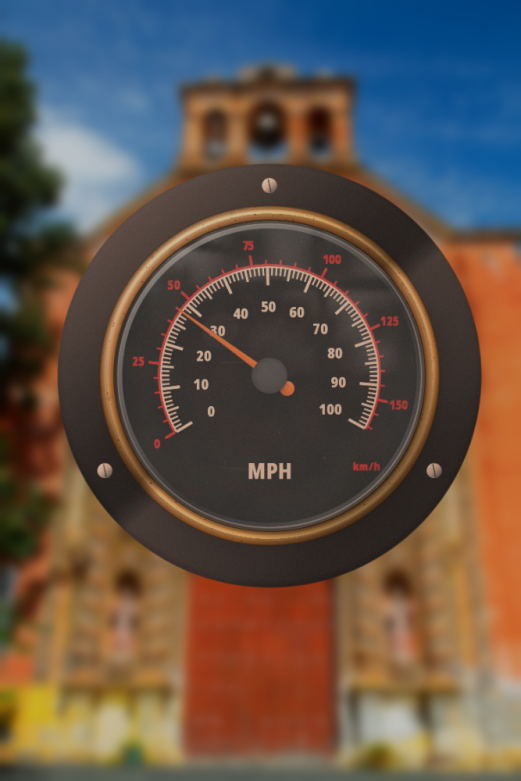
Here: 28 mph
